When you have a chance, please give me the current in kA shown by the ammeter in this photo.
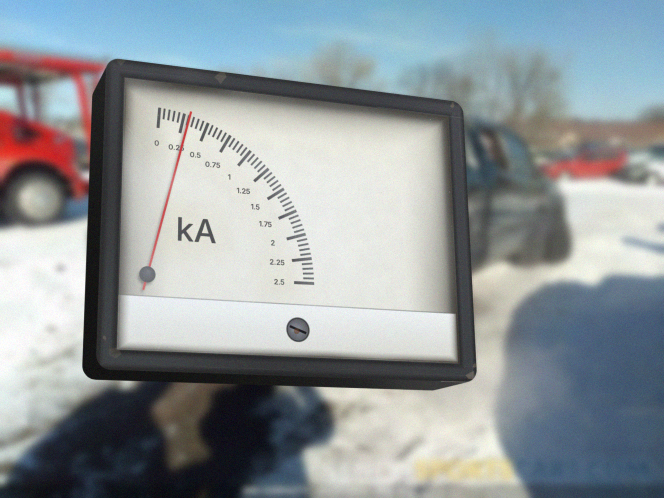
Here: 0.3 kA
